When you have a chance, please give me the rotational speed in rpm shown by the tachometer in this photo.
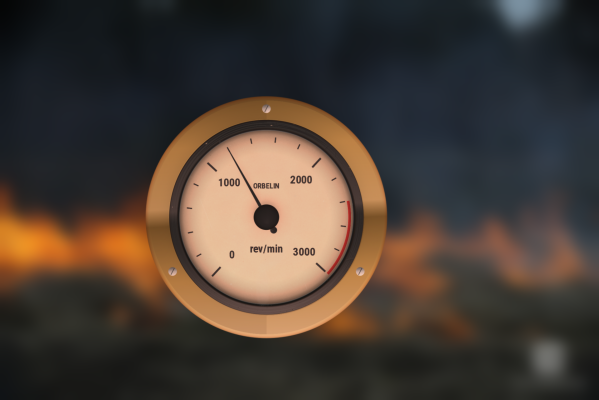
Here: 1200 rpm
